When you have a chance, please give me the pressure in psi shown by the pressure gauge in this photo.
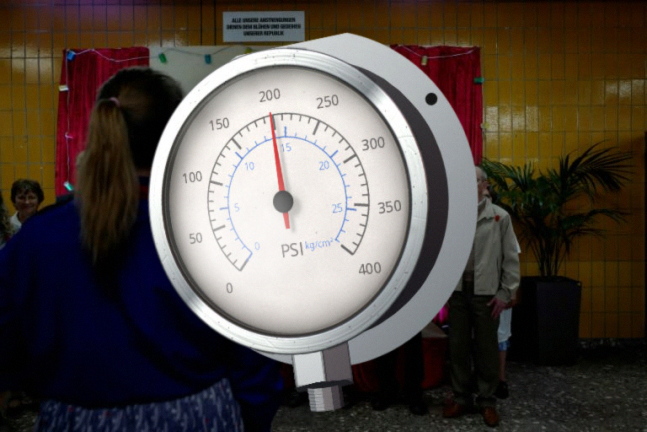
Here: 200 psi
